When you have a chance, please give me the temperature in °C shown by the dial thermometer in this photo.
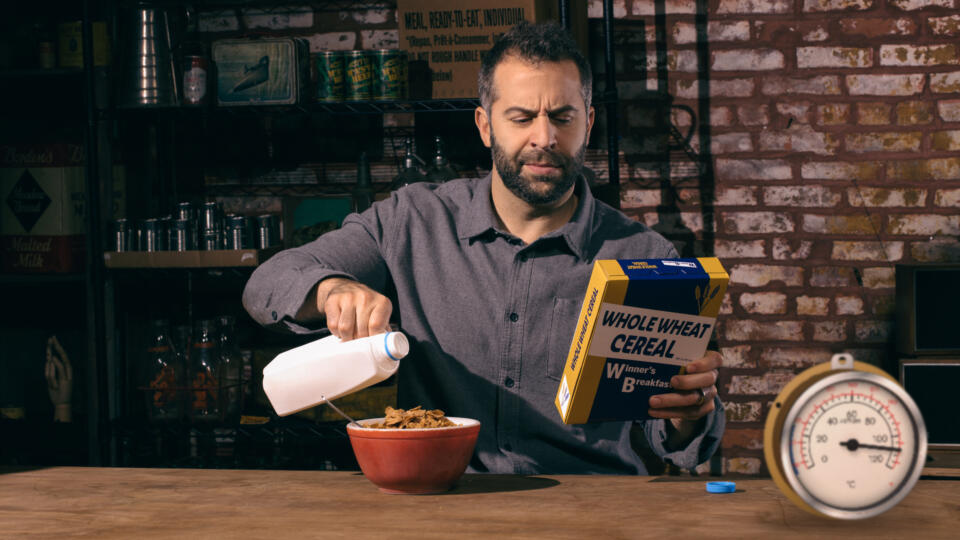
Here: 108 °C
